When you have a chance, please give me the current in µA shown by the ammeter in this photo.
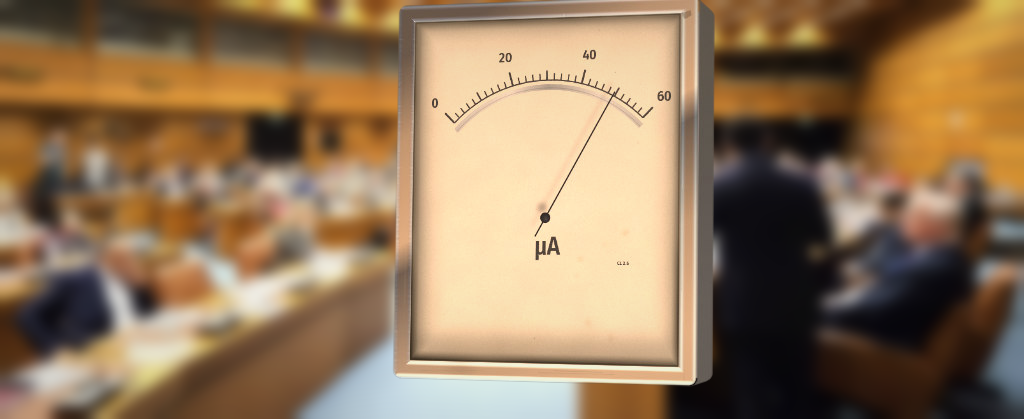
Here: 50 µA
